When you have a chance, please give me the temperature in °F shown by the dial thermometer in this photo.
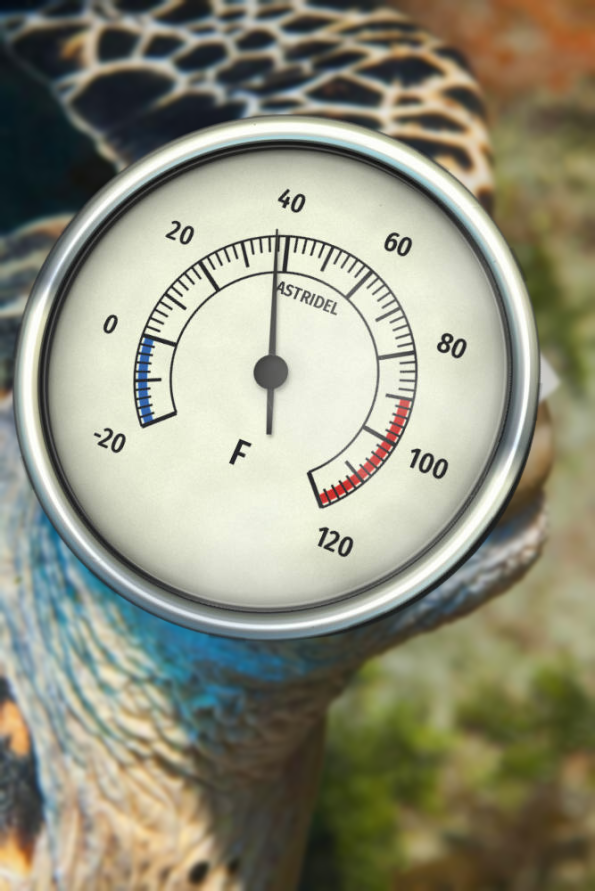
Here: 38 °F
